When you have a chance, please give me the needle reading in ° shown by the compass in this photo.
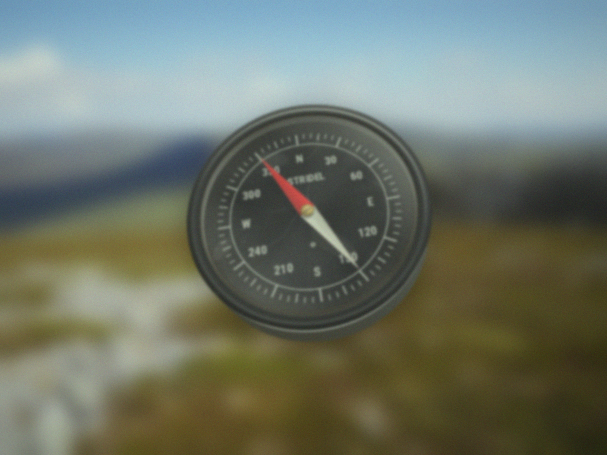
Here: 330 °
